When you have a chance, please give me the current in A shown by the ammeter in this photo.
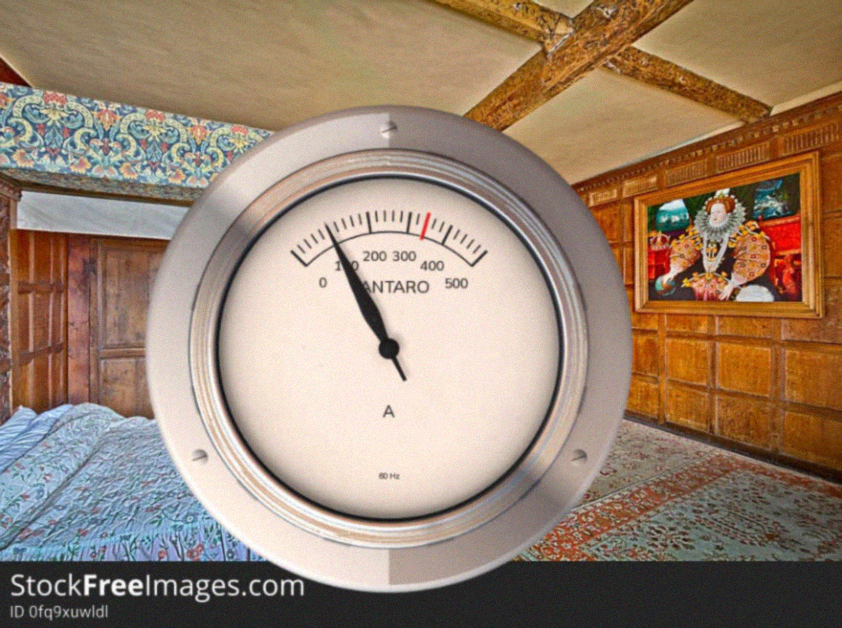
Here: 100 A
